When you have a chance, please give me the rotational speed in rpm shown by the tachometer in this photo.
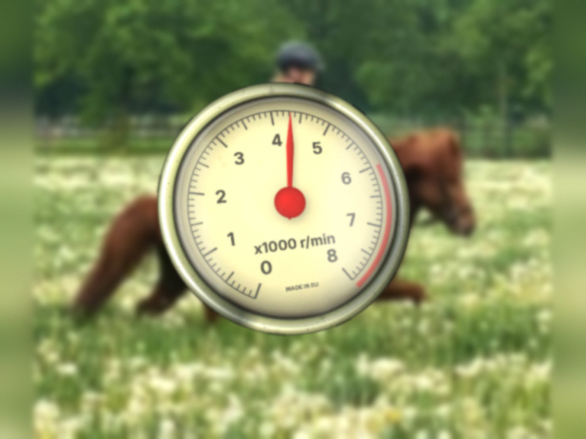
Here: 4300 rpm
